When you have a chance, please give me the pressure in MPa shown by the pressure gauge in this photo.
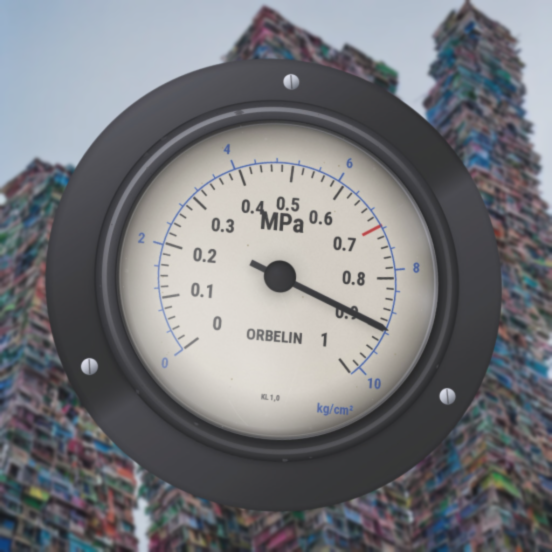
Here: 0.9 MPa
